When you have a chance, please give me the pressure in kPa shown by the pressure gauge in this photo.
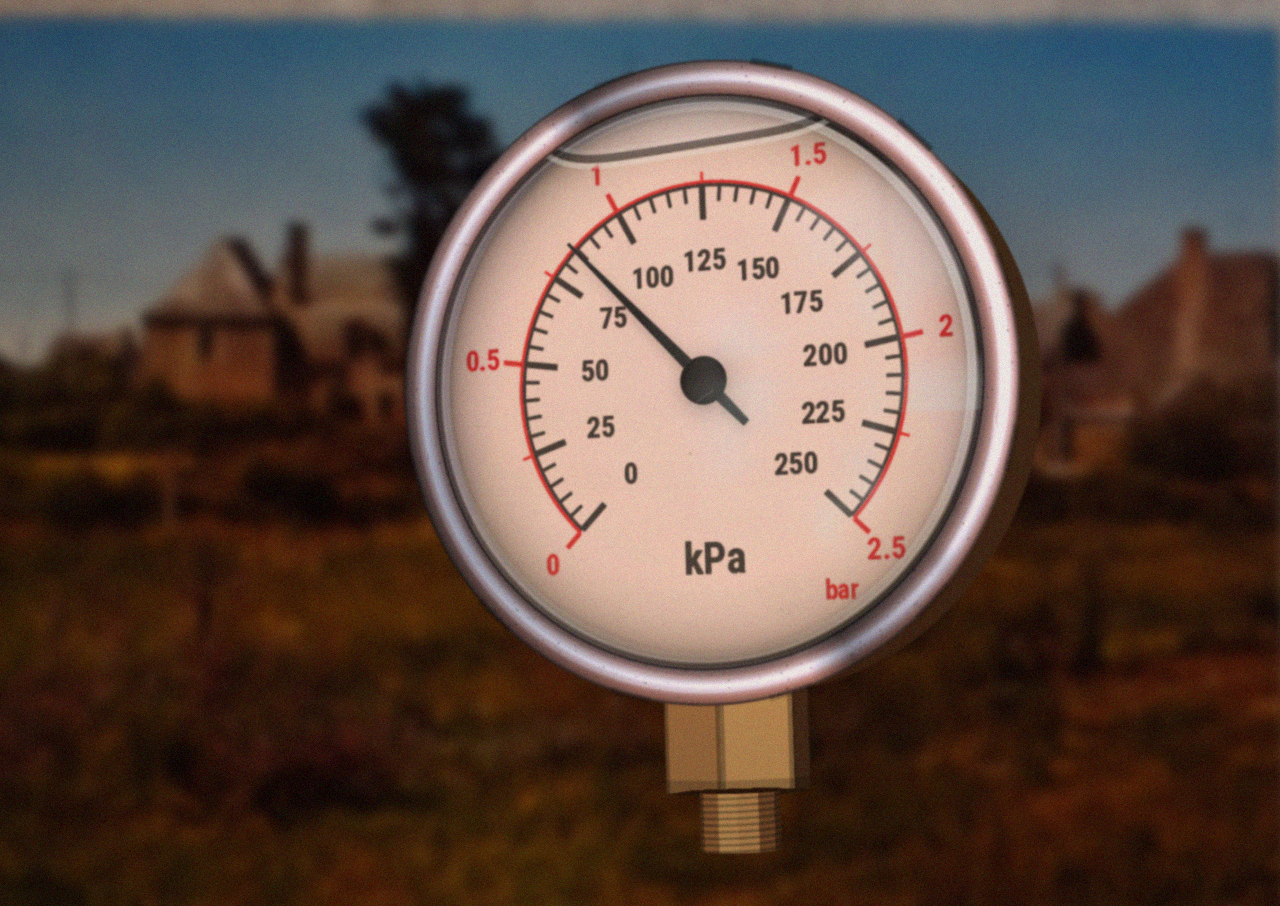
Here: 85 kPa
